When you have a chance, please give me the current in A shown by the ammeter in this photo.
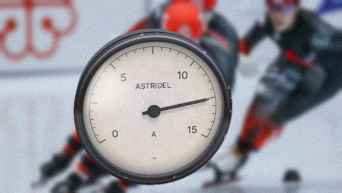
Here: 12.5 A
